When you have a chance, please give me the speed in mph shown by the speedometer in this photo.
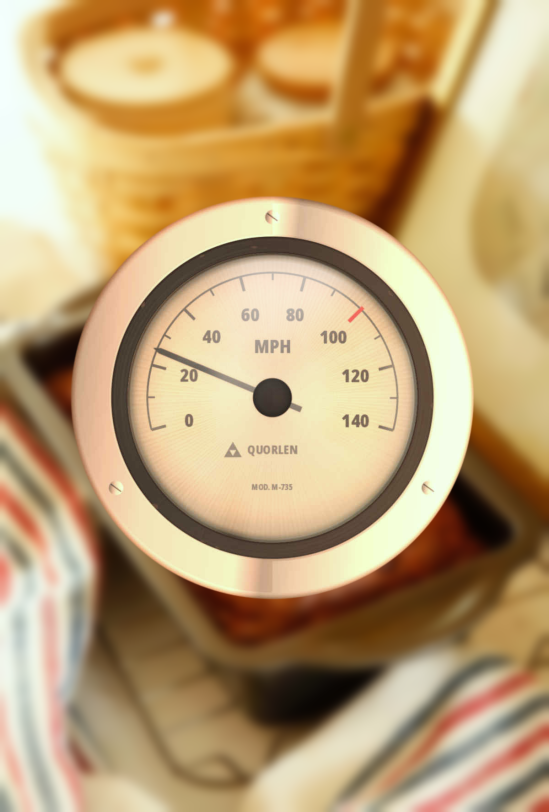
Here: 25 mph
